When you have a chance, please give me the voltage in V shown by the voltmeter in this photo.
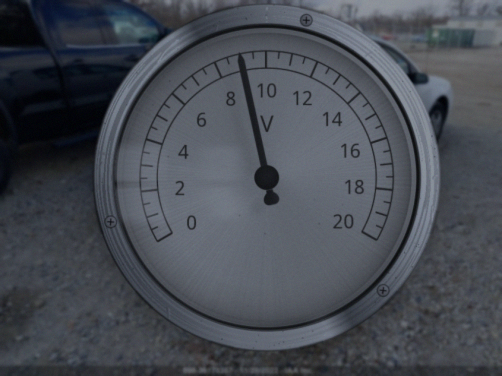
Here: 9 V
